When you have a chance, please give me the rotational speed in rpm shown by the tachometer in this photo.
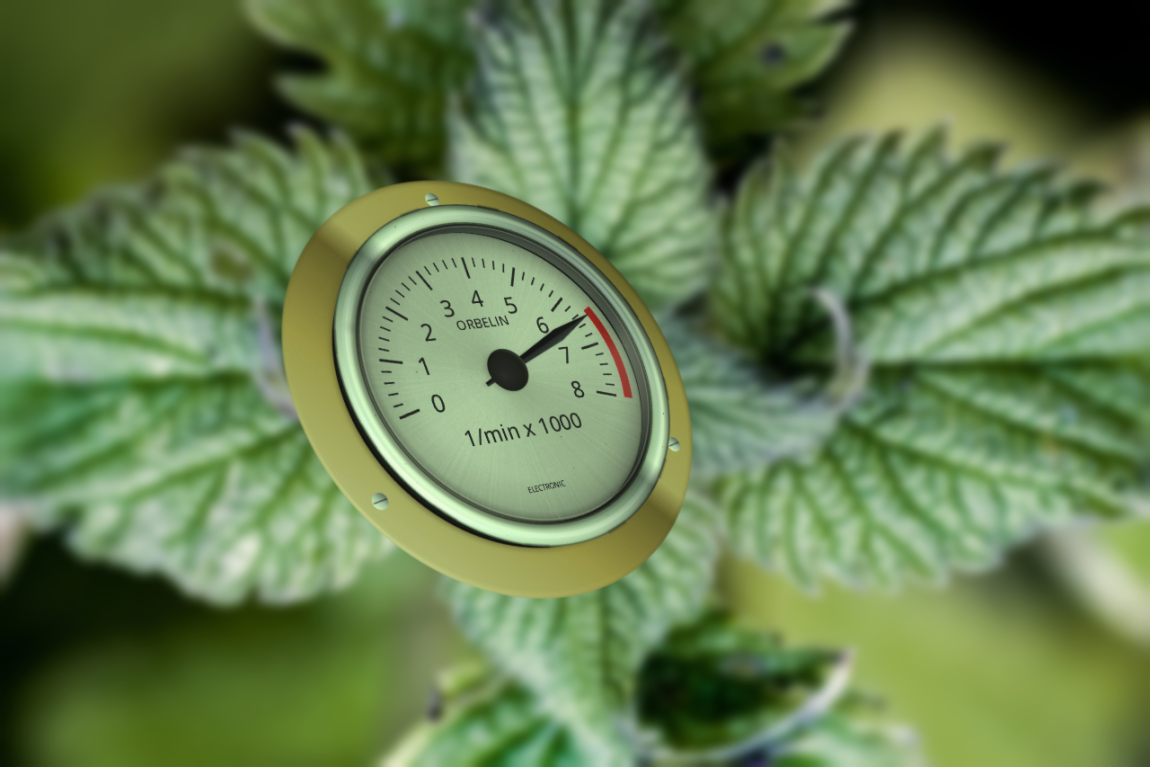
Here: 6500 rpm
